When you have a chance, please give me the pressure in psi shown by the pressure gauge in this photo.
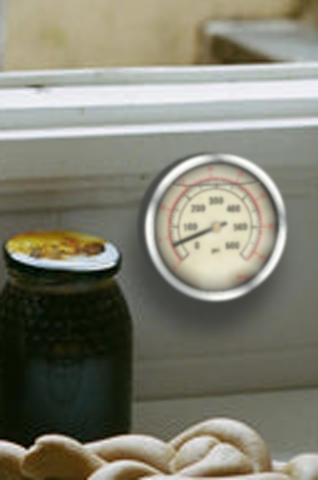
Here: 50 psi
